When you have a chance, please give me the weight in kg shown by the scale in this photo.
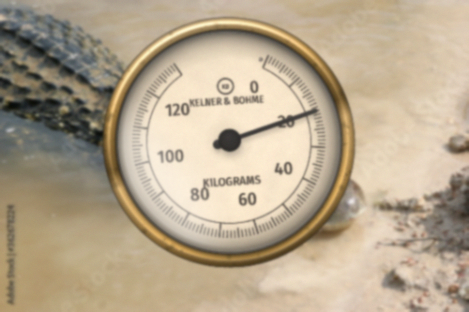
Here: 20 kg
